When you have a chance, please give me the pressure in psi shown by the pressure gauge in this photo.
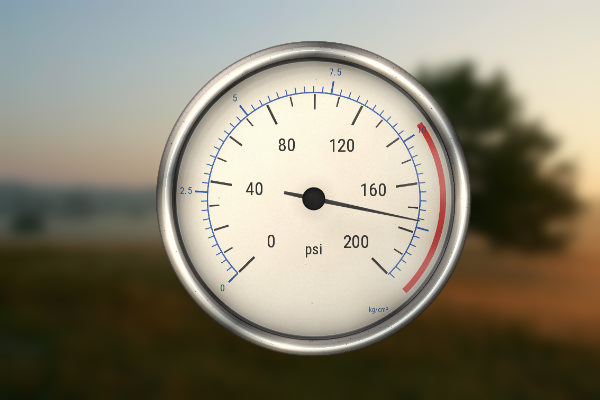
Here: 175 psi
